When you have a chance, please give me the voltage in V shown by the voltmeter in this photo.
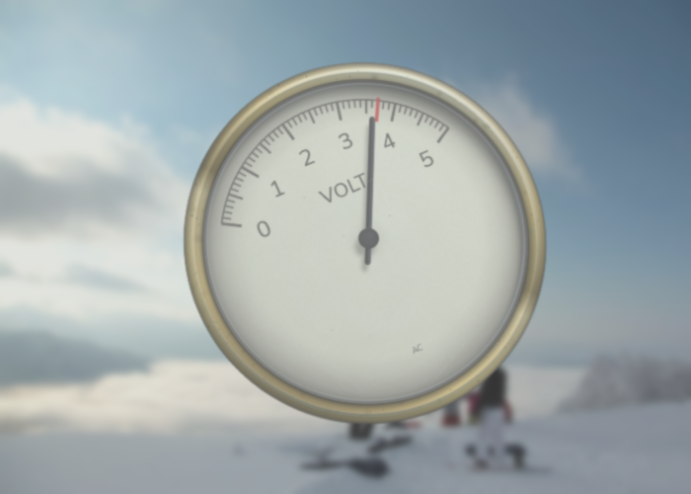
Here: 3.6 V
